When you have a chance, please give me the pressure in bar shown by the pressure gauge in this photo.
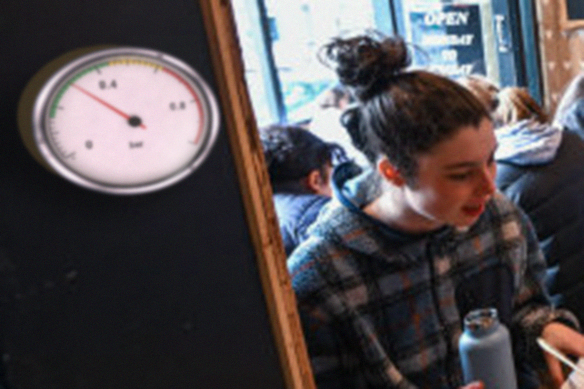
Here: 0.3 bar
